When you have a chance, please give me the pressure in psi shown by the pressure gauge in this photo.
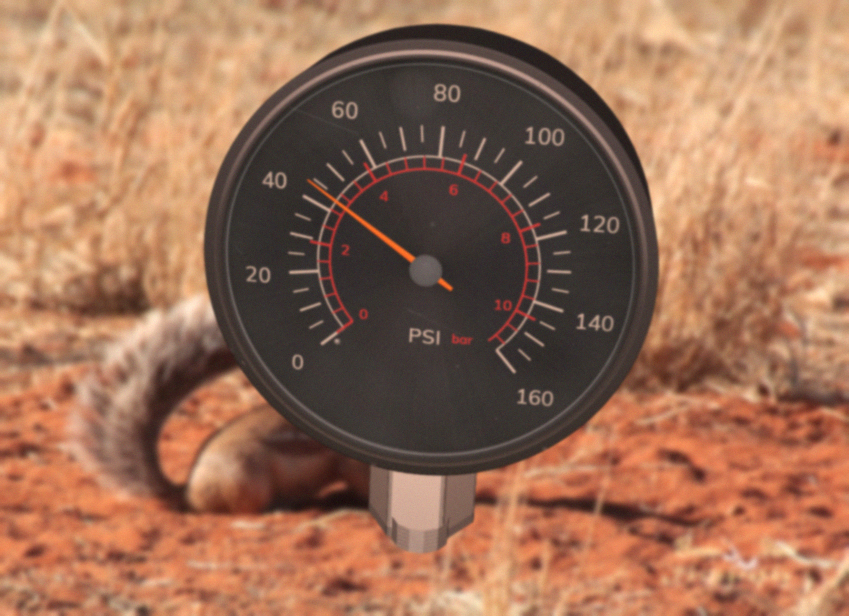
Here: 45 psi
